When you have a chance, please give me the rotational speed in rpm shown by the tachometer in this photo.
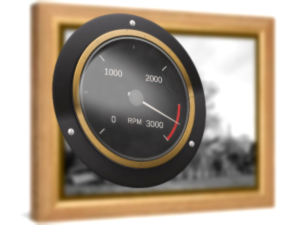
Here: 2750 rpm
